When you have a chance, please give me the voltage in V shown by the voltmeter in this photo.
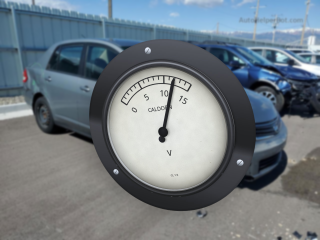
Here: 12 V
